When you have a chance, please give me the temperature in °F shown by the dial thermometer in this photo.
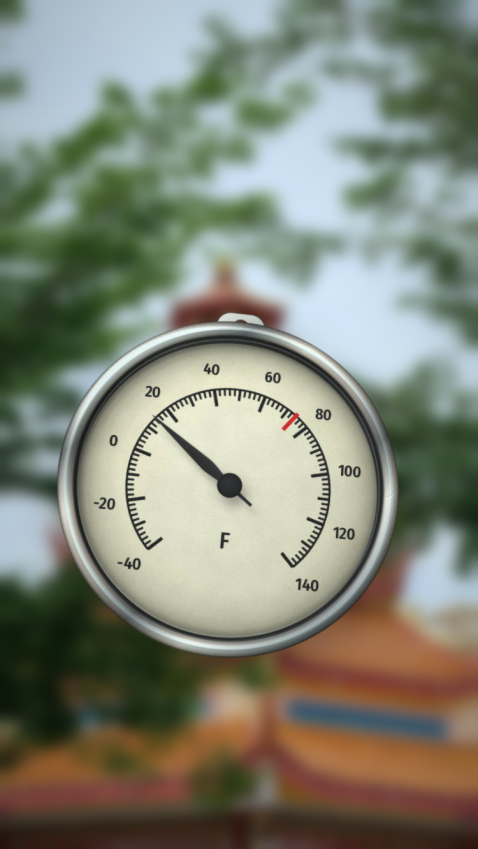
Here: 14 °F
